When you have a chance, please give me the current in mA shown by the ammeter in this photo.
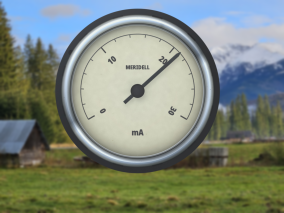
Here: 21 mA
